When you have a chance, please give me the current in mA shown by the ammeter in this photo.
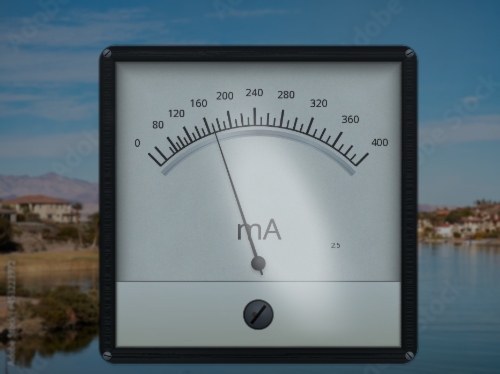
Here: 170 mA
